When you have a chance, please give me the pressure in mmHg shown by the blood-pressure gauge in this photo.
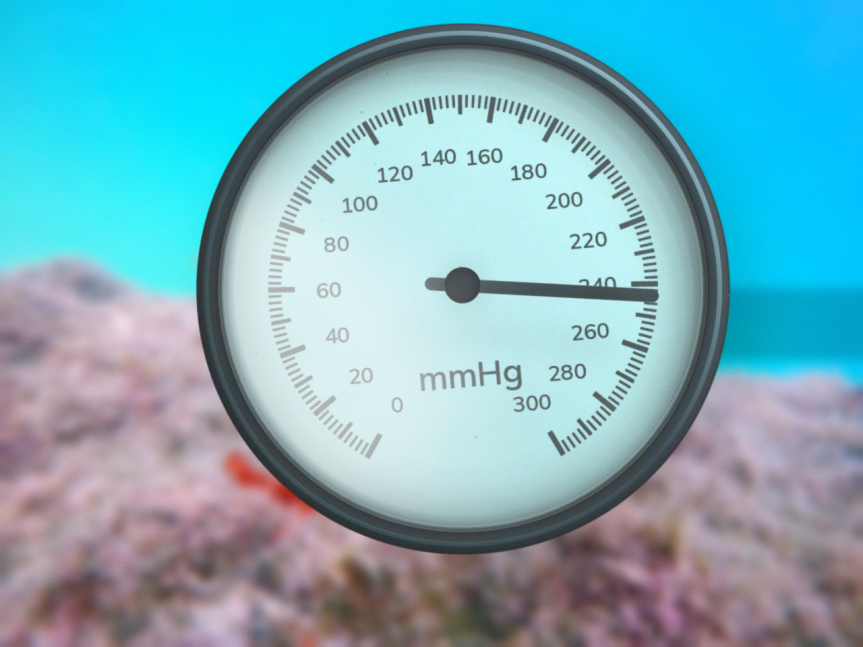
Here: 244 mmHg
